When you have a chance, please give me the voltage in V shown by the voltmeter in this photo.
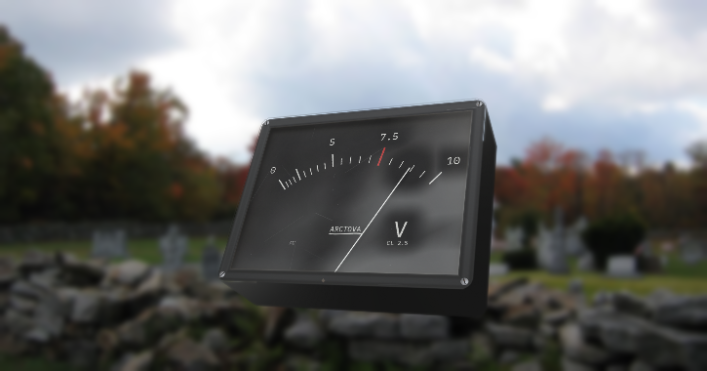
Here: 9 V
